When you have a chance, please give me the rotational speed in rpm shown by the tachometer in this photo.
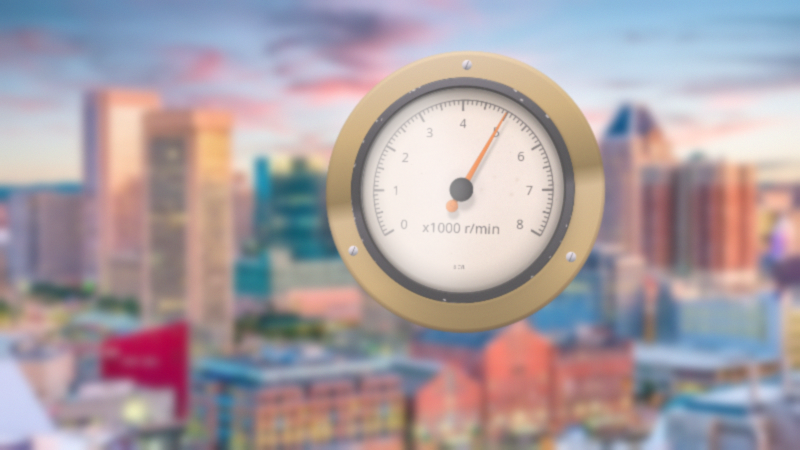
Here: 5000 rpm
